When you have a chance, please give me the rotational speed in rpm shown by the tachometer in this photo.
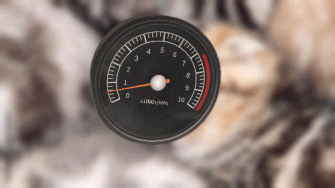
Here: 600 rpm
